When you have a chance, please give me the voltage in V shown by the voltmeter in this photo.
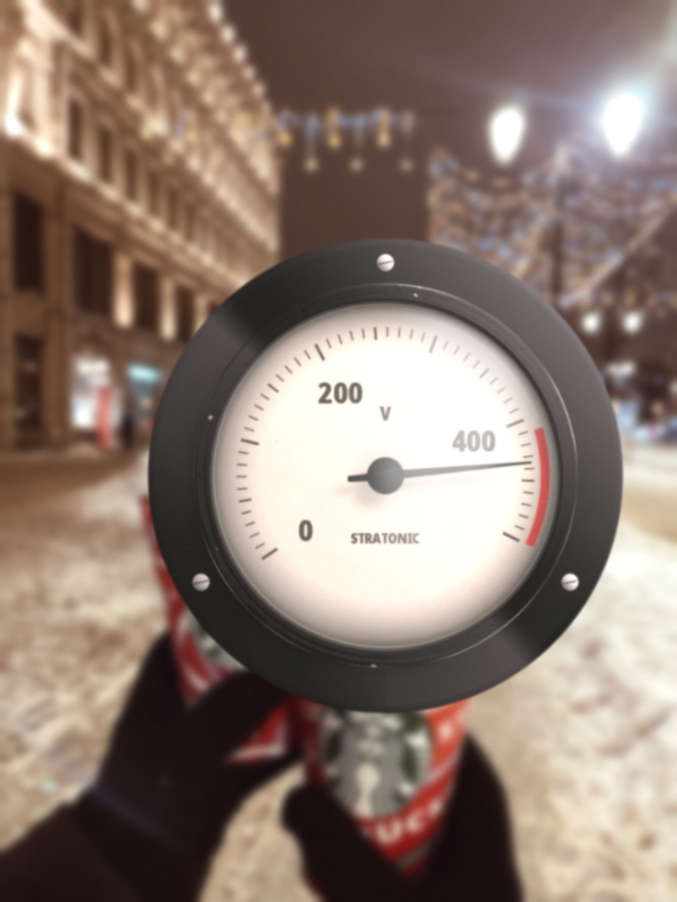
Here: 435 V
